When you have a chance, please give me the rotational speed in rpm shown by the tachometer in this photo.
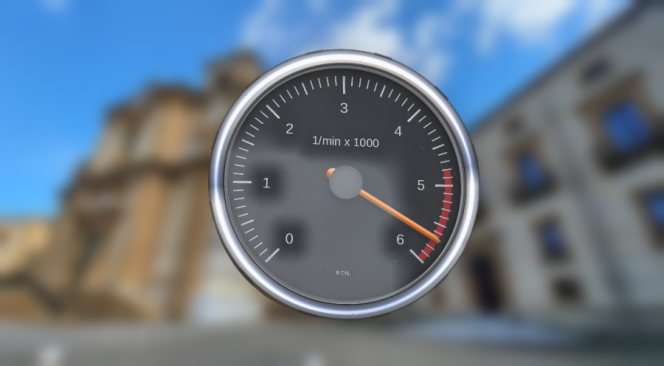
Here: 5700 rpm
